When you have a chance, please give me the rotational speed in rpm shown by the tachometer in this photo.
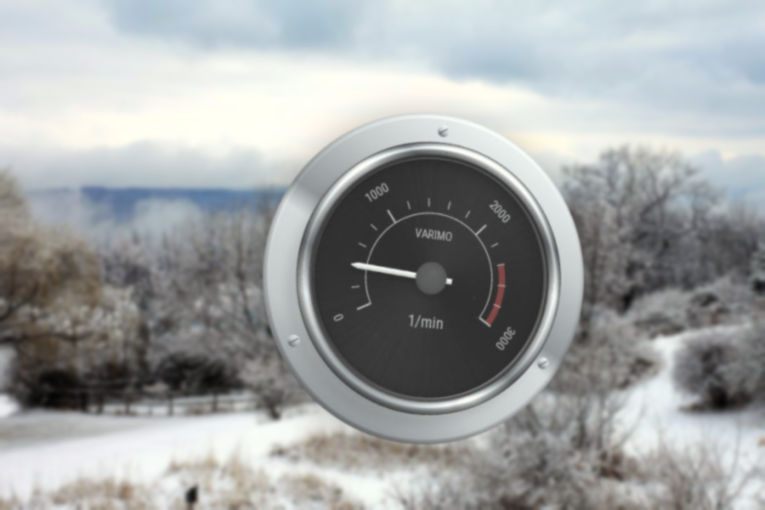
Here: 400 rpm
